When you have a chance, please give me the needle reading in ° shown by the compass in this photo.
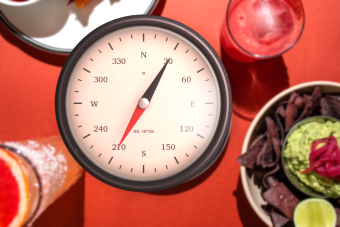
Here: 210 °
